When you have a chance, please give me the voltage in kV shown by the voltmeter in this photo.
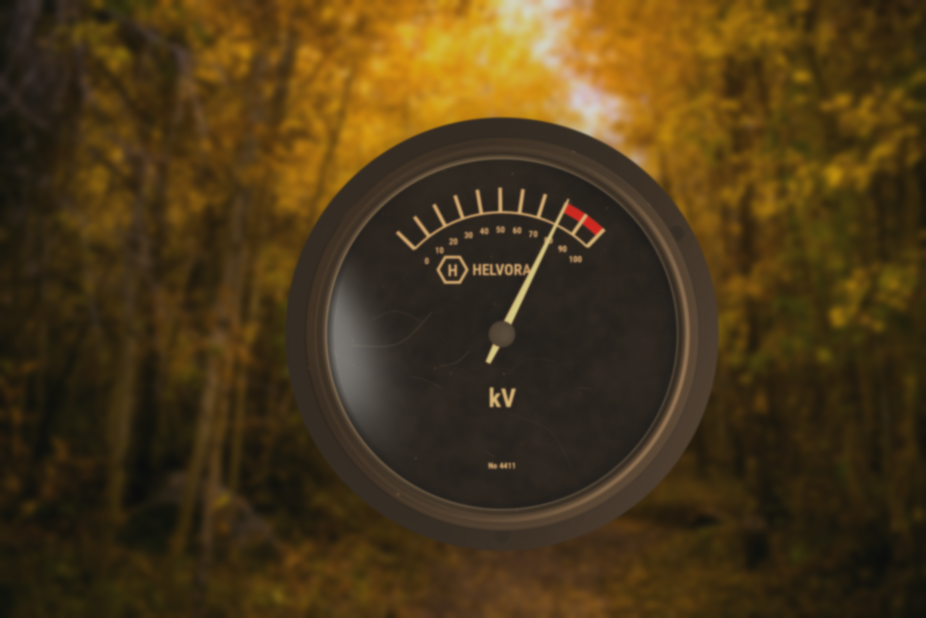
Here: 80 kV
